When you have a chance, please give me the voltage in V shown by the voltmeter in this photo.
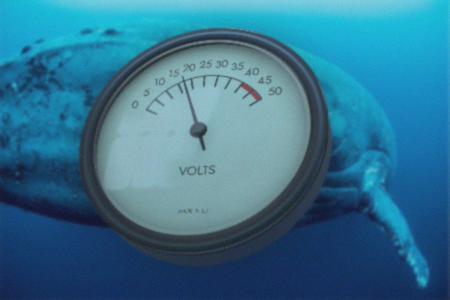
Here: 17.5 V
